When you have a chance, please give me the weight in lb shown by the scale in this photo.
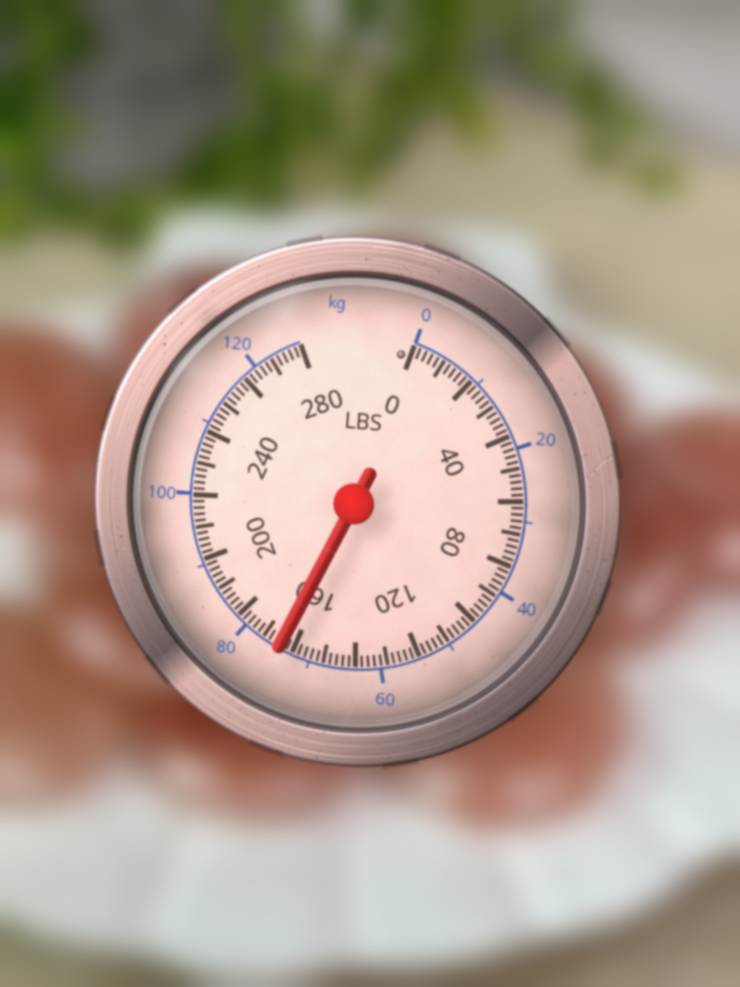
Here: 164 lb
